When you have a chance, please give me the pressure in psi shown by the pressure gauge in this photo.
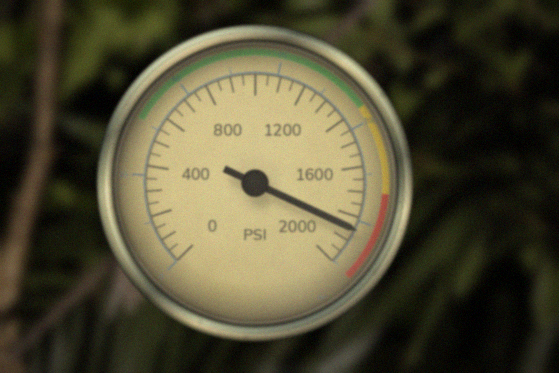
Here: 1850 psi
